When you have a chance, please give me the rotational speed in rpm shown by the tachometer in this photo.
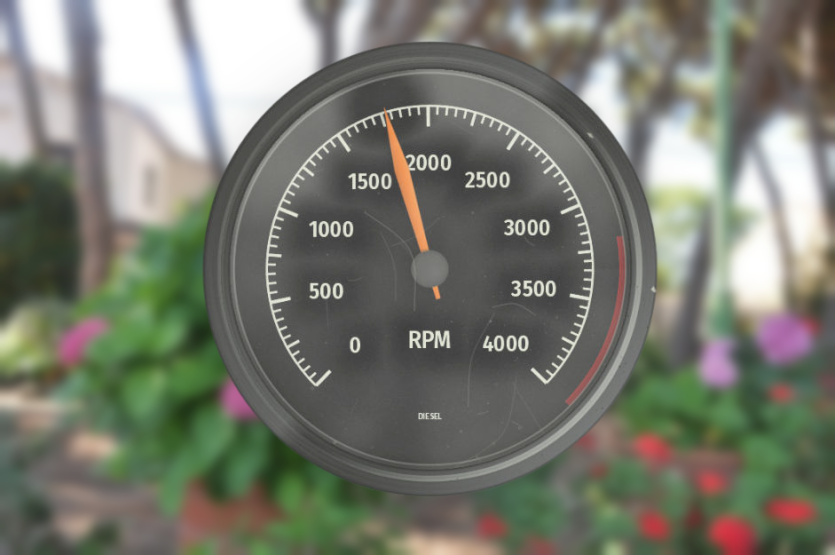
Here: 1775 rpm
